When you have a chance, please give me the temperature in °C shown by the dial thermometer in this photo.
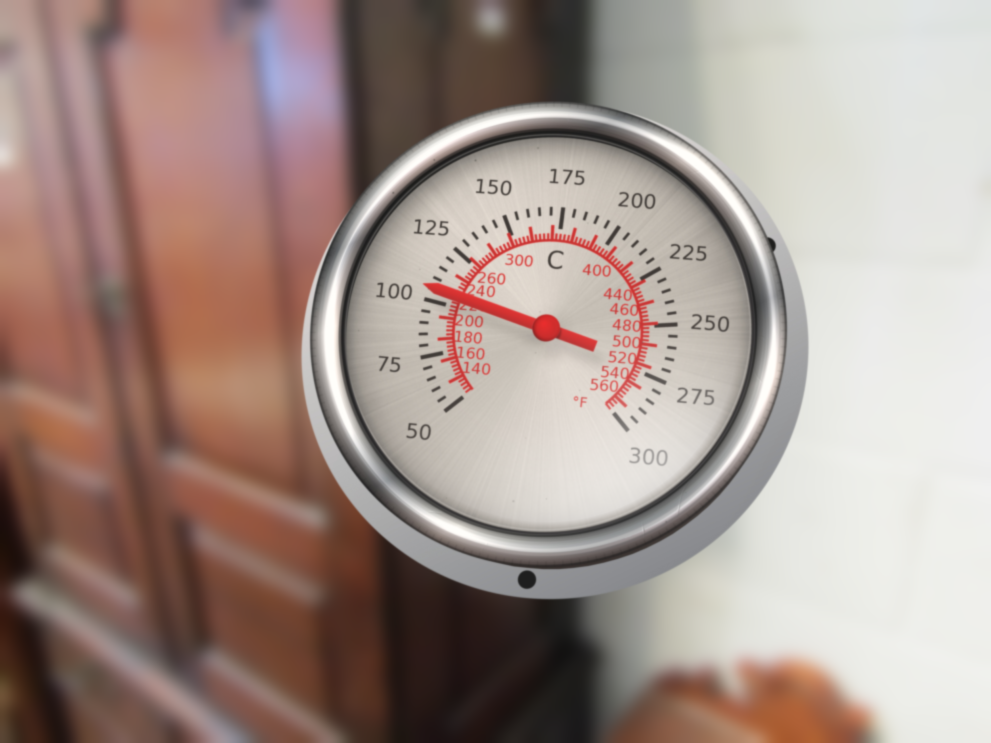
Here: 105 °C
